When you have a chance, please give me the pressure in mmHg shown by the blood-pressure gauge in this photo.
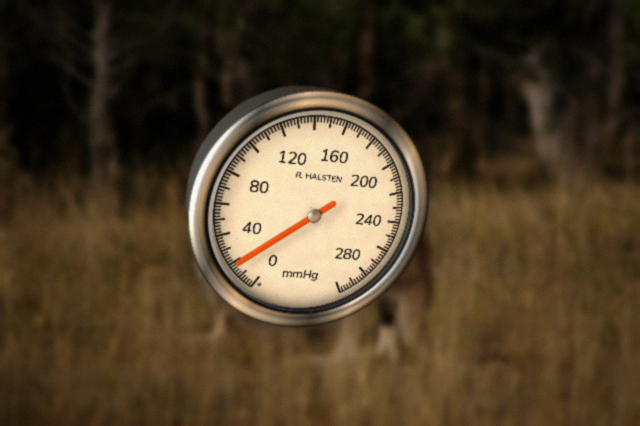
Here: 20 mmHg
